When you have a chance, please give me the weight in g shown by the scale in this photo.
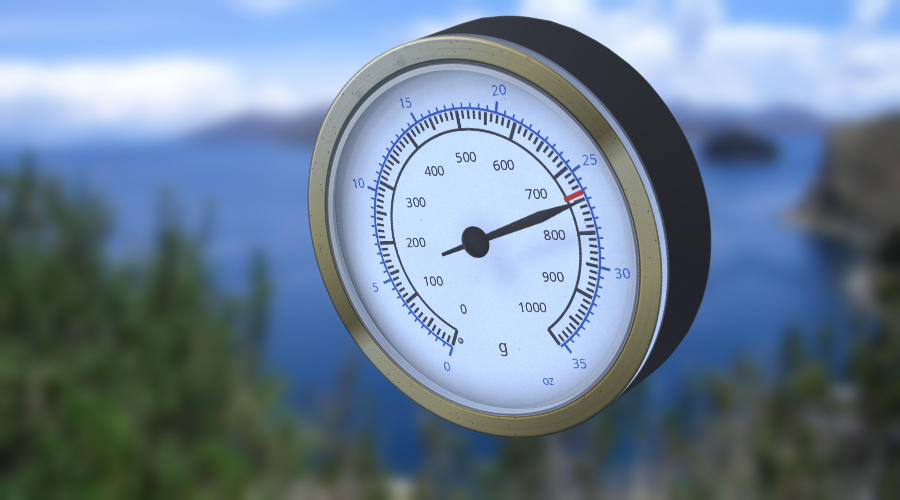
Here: 750 g
